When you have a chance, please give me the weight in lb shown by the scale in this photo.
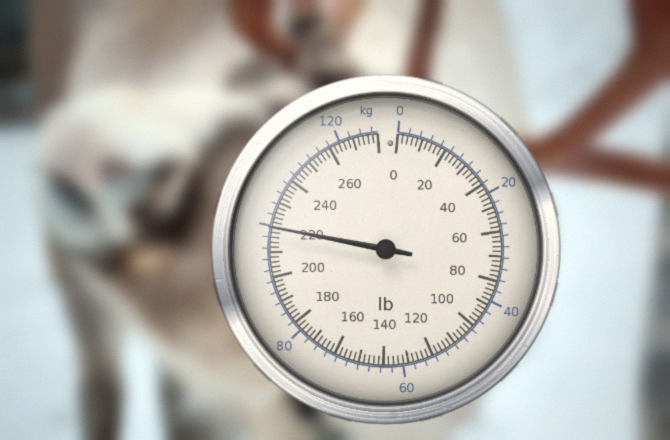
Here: 220 lb
